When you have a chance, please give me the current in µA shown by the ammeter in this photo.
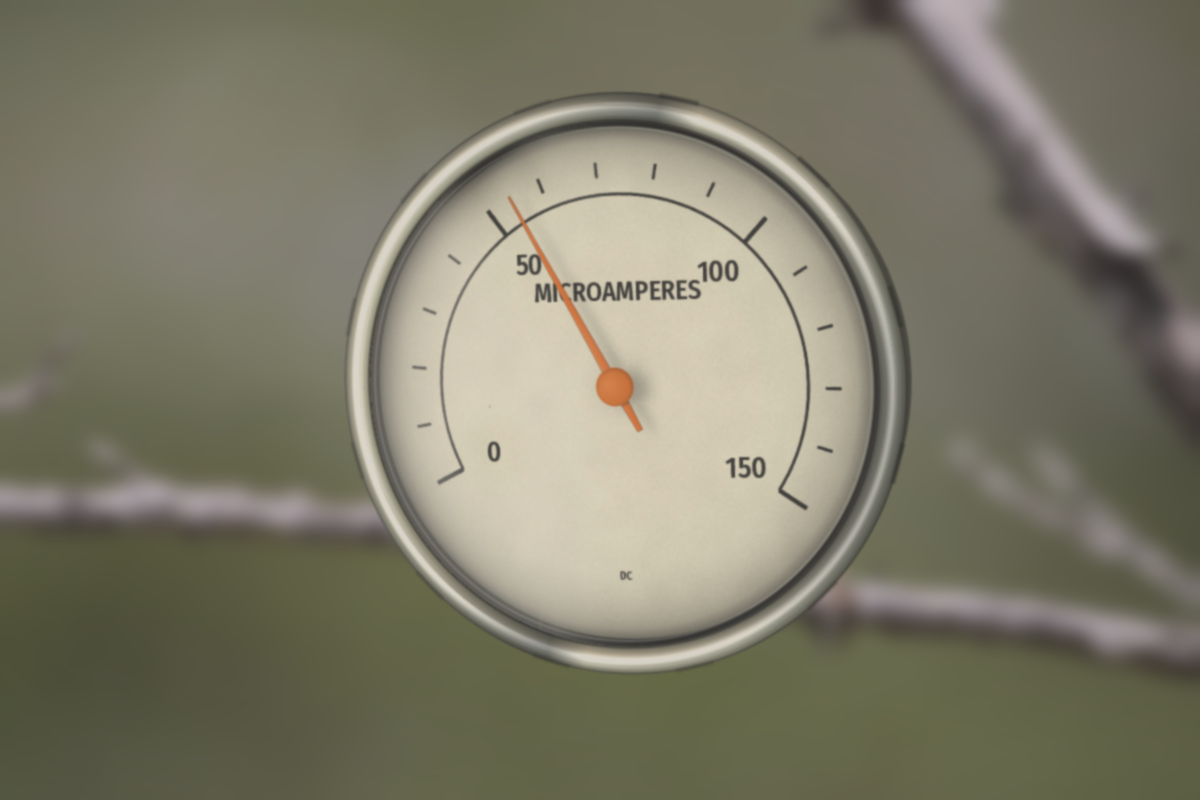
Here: 55 µA
